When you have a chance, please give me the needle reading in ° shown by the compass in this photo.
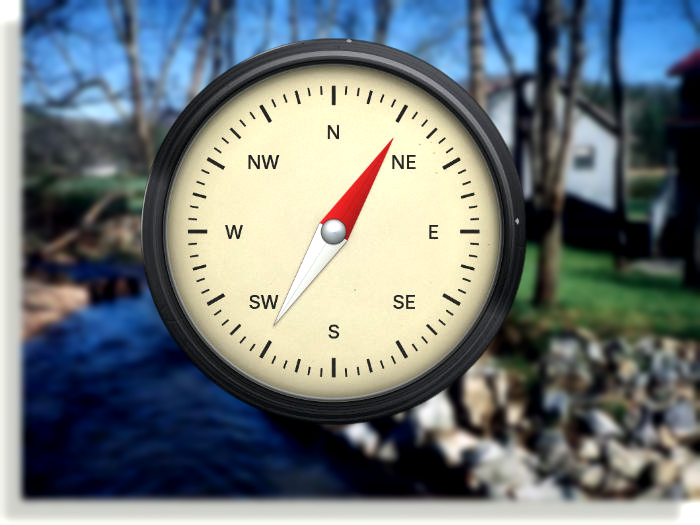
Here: 32.5 °
